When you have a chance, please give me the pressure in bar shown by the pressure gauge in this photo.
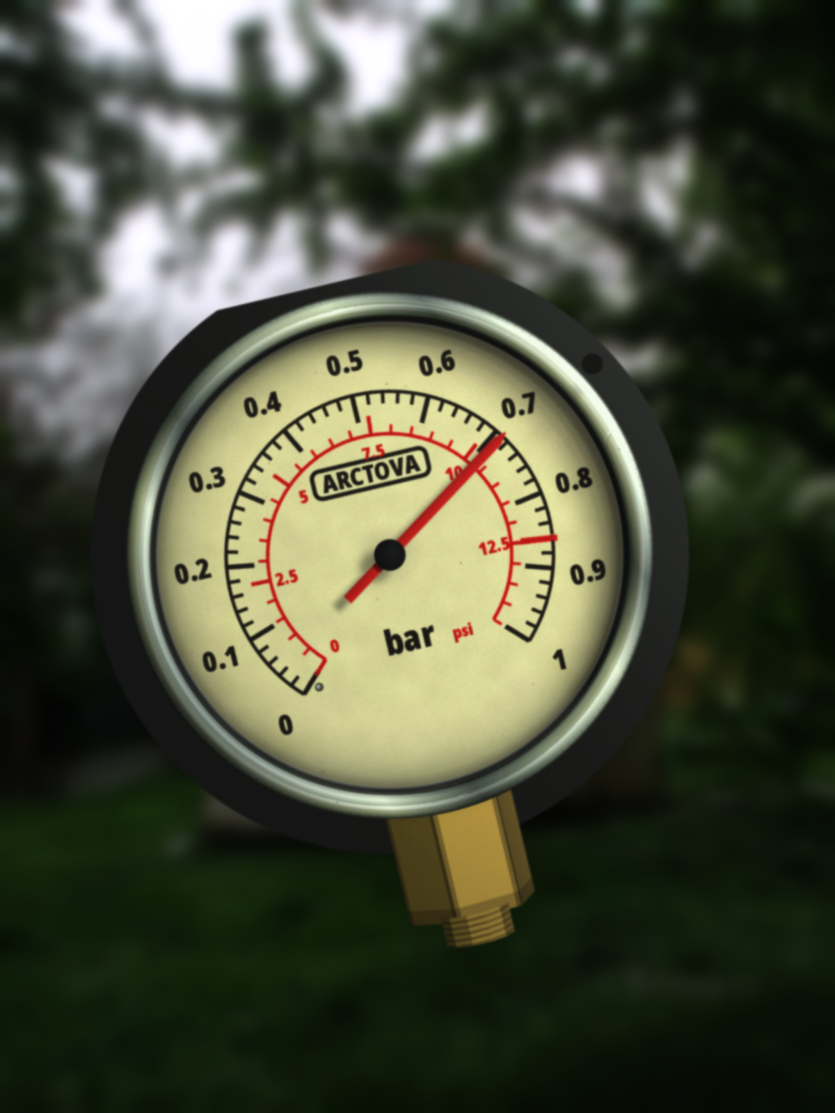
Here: 0.71 bar
